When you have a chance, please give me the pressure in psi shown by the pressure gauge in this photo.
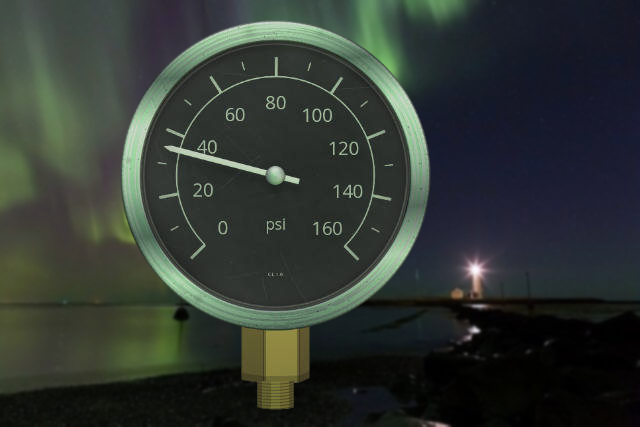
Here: 35 psi
